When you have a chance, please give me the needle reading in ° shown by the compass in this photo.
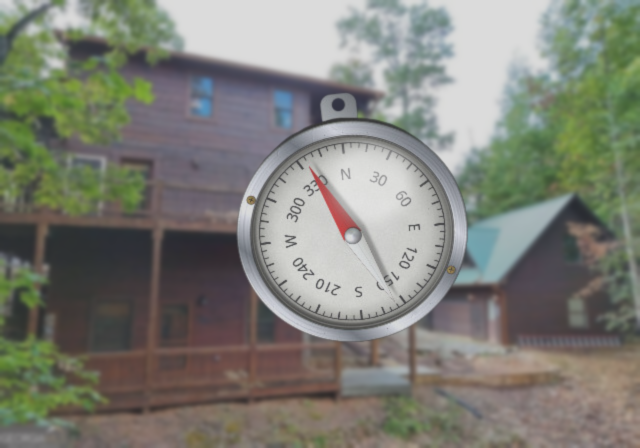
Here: 335 °
